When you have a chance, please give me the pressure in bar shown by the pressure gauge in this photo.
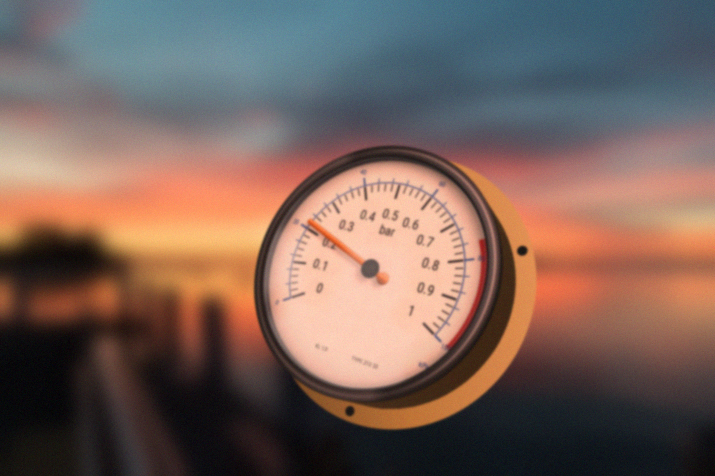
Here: 0.22 bar
